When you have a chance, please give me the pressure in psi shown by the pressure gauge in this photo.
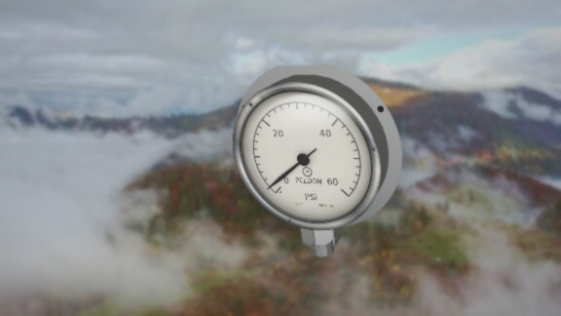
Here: 2 psi
